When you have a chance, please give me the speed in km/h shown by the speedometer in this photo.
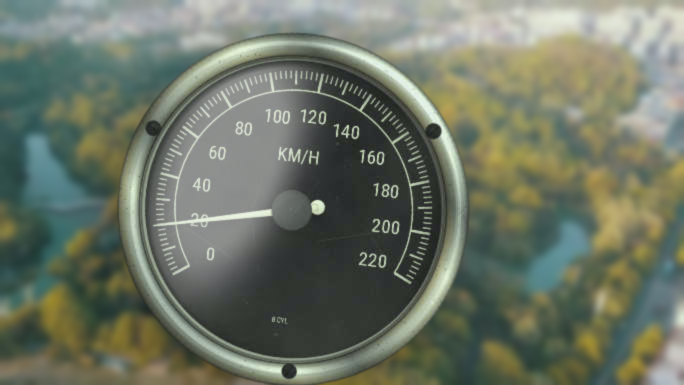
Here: 20 km/h
